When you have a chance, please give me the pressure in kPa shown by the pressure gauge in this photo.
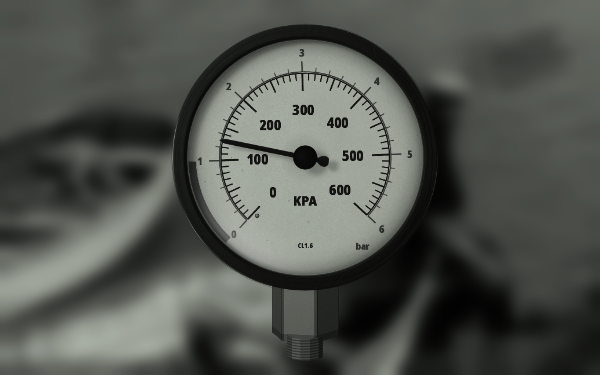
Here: 130 kPa
